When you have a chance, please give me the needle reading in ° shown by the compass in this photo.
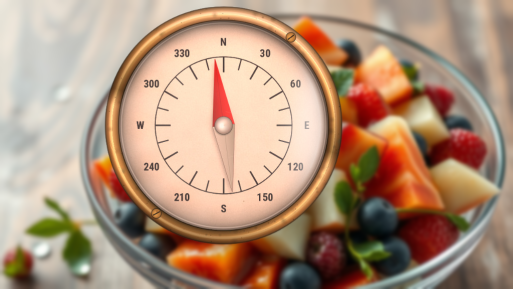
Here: 352.5 °
